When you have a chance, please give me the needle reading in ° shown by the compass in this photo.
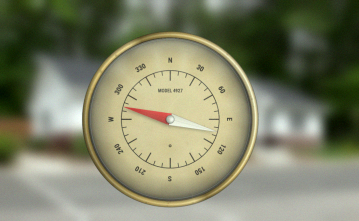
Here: 285 °
